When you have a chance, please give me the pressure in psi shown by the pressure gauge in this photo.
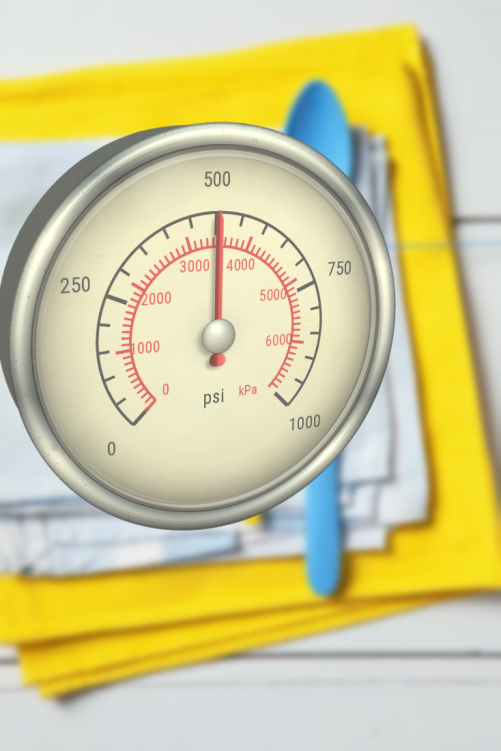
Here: 500 psi
